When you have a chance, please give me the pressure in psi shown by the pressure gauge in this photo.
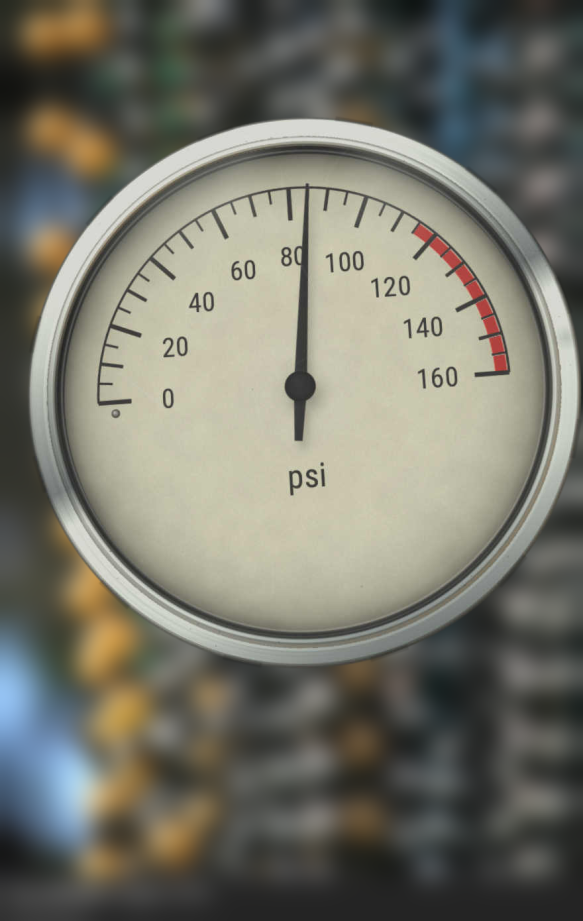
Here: 85 psi
